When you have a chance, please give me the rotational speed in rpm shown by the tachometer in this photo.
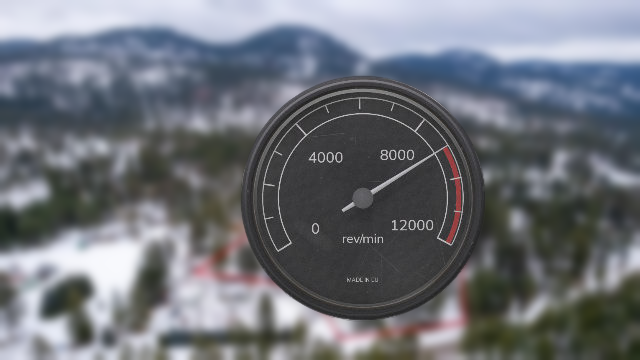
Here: 9000 rpm
